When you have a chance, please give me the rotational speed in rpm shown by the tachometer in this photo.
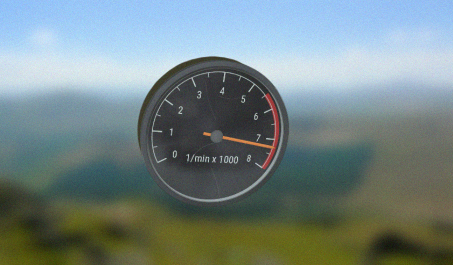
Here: 7250 rpm
